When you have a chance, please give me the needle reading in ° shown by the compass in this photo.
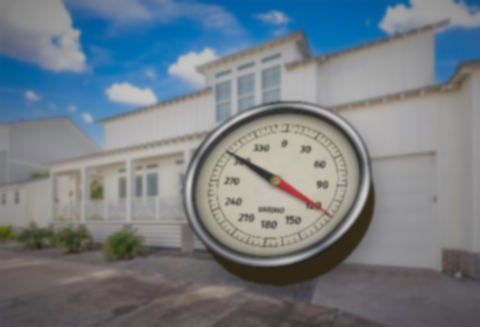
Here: 120 °
